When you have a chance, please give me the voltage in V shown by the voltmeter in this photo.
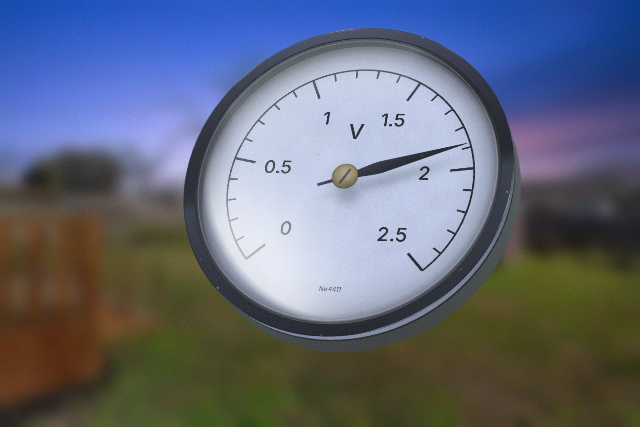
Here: 1.9 V
